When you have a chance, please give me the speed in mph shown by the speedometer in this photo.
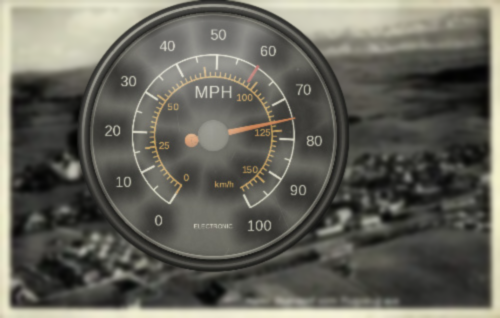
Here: 75 mph
